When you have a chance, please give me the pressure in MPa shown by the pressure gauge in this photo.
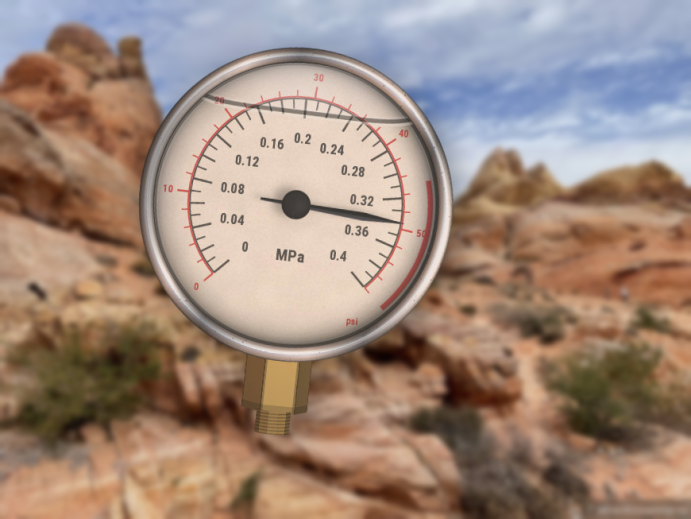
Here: 0.34 MPa
